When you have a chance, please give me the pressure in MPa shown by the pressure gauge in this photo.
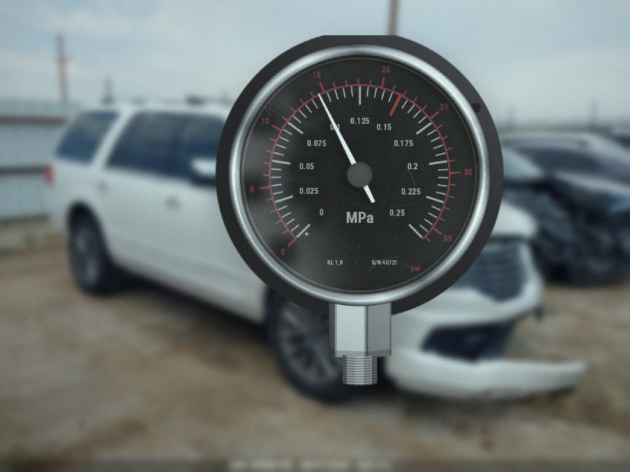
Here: 0.1 MPa
